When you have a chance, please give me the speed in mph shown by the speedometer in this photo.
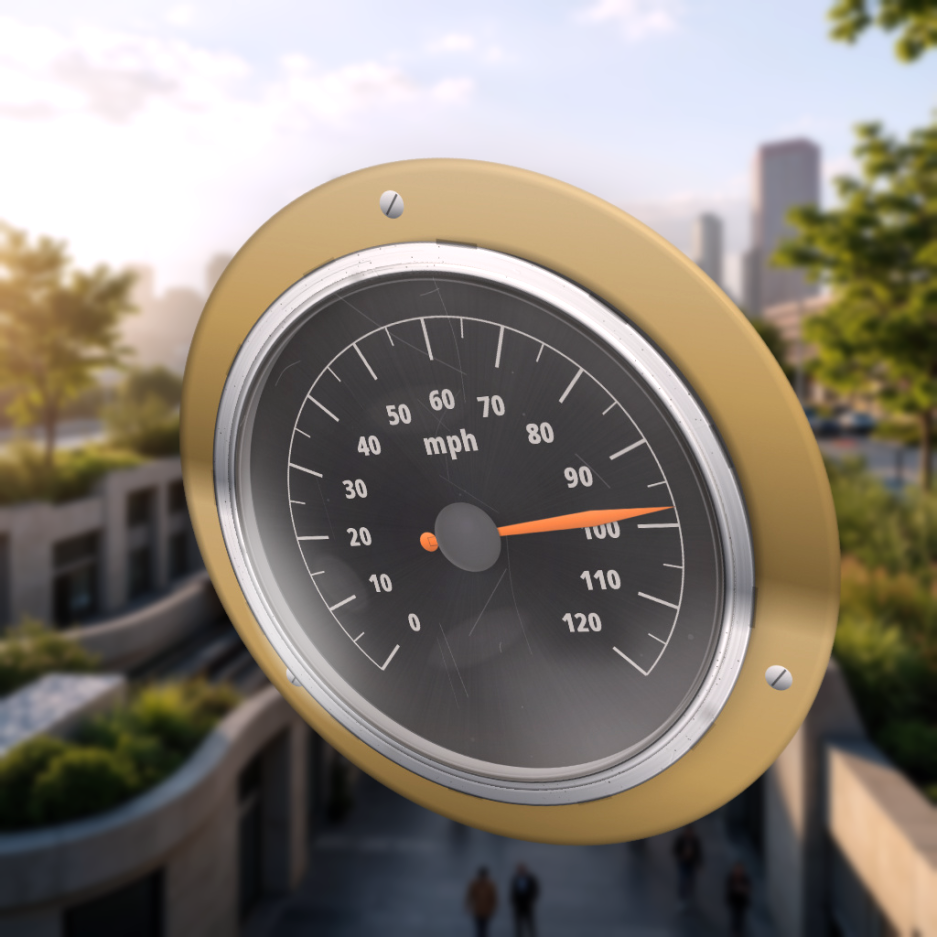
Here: 97.5 mph
